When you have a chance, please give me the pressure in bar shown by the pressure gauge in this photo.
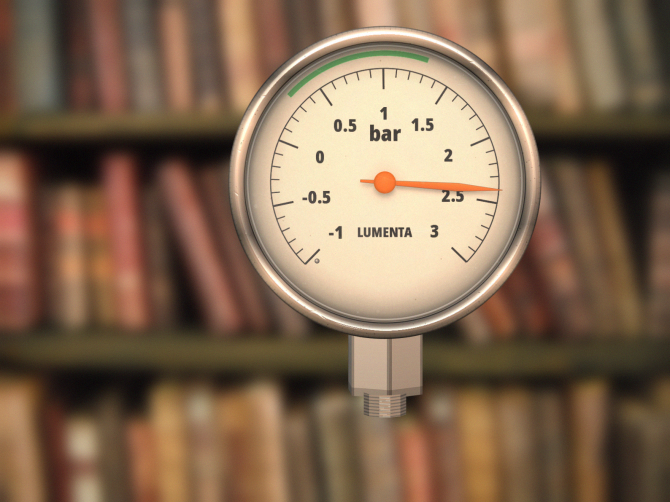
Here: 2.4 bar
